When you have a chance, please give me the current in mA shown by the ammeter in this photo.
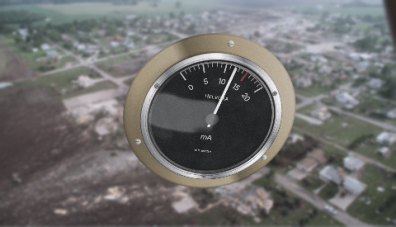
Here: 12 mA
